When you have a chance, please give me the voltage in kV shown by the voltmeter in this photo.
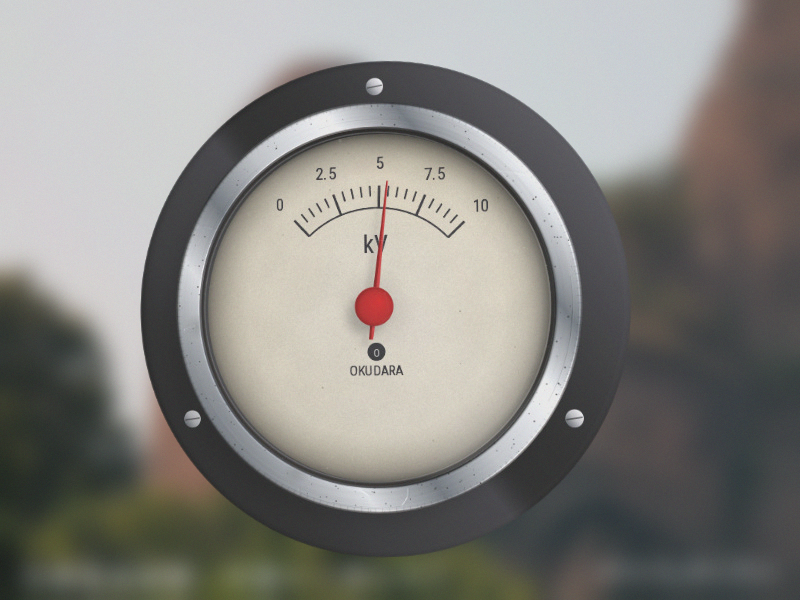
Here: 5.5 kV
